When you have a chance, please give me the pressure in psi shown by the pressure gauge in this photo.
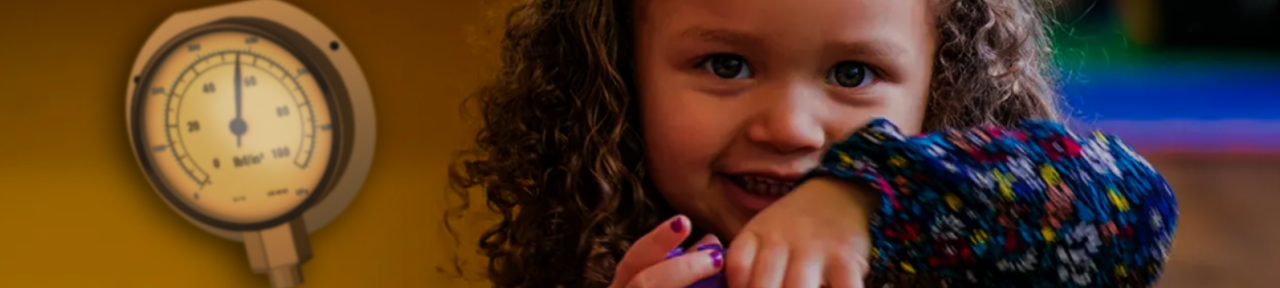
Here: 55 psi
